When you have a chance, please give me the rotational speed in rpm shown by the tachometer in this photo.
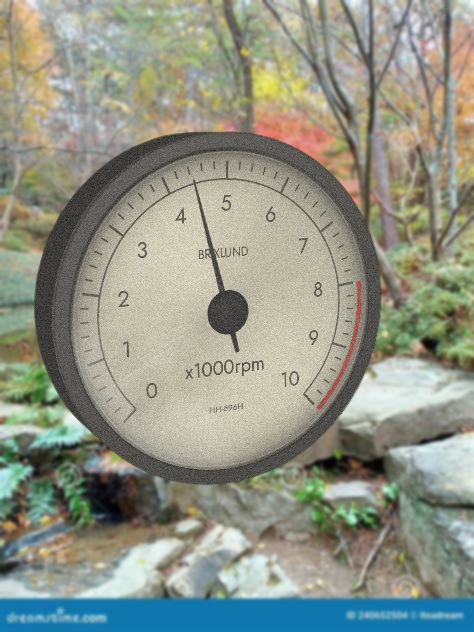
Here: 4400 rpm
